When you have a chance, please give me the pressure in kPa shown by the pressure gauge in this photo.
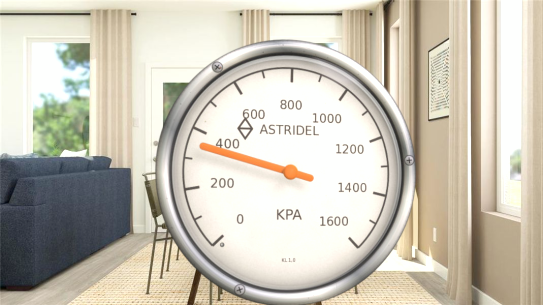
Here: 350 kPa
